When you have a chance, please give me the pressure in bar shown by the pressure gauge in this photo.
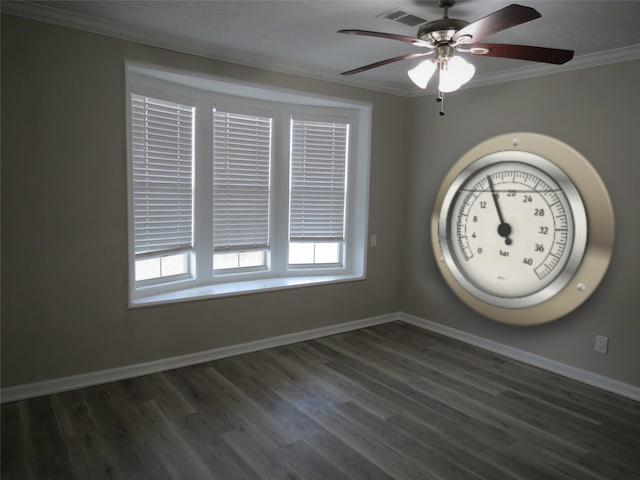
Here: 16 bar
